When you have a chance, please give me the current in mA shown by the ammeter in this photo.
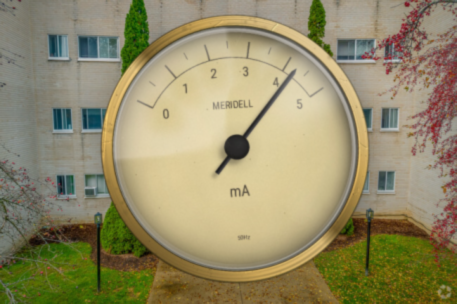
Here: 4.25 mA
